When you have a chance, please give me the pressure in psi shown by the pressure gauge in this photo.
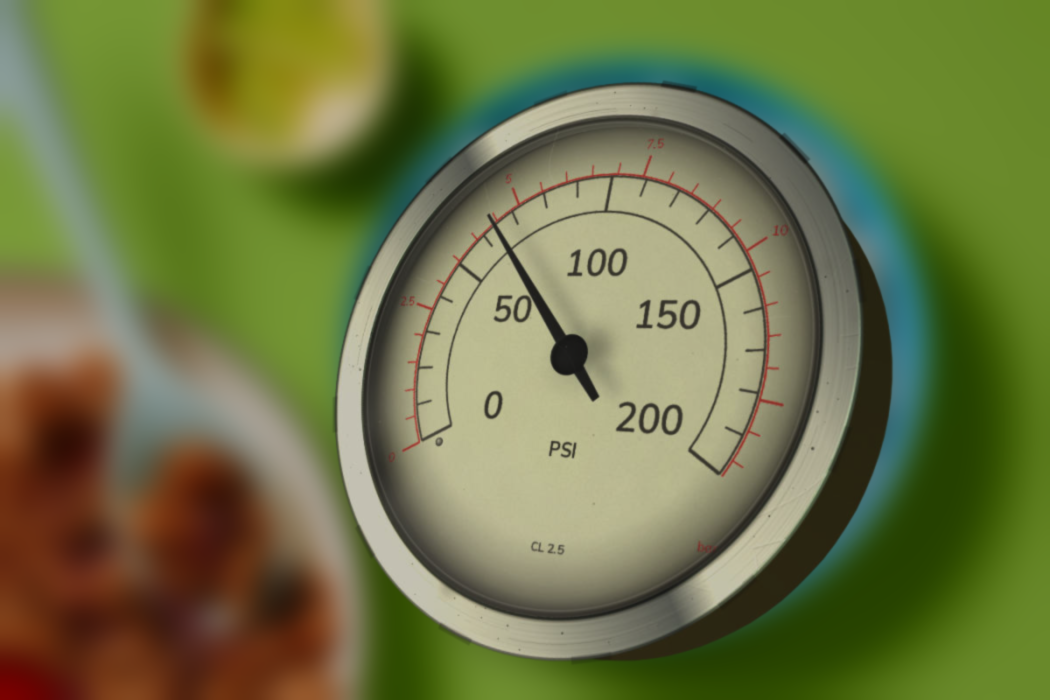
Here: 65 psi
